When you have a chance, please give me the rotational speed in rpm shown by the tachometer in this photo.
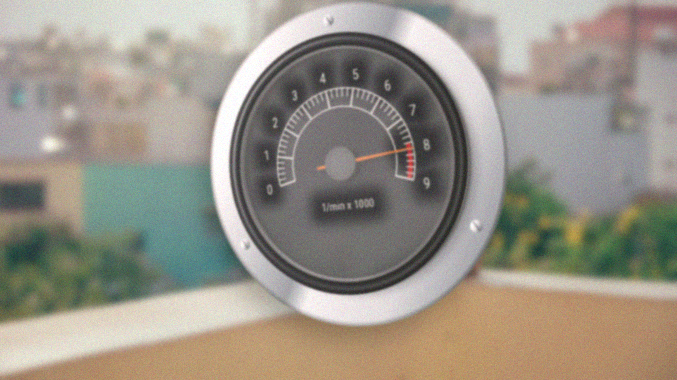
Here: 8000 rpm
